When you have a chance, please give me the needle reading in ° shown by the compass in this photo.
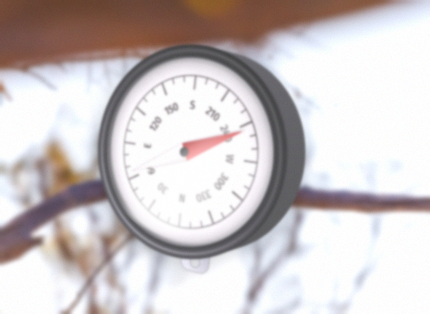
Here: 245 °
